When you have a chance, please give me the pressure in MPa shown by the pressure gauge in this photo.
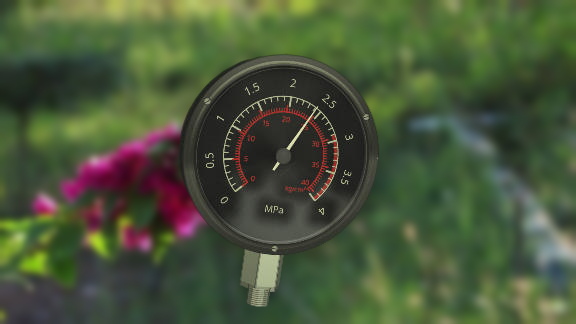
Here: 2.4 MPa
